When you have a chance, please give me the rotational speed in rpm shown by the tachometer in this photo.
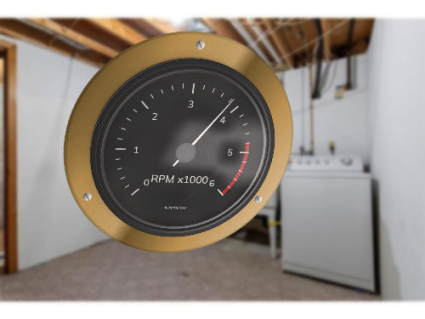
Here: 3800 rpm
